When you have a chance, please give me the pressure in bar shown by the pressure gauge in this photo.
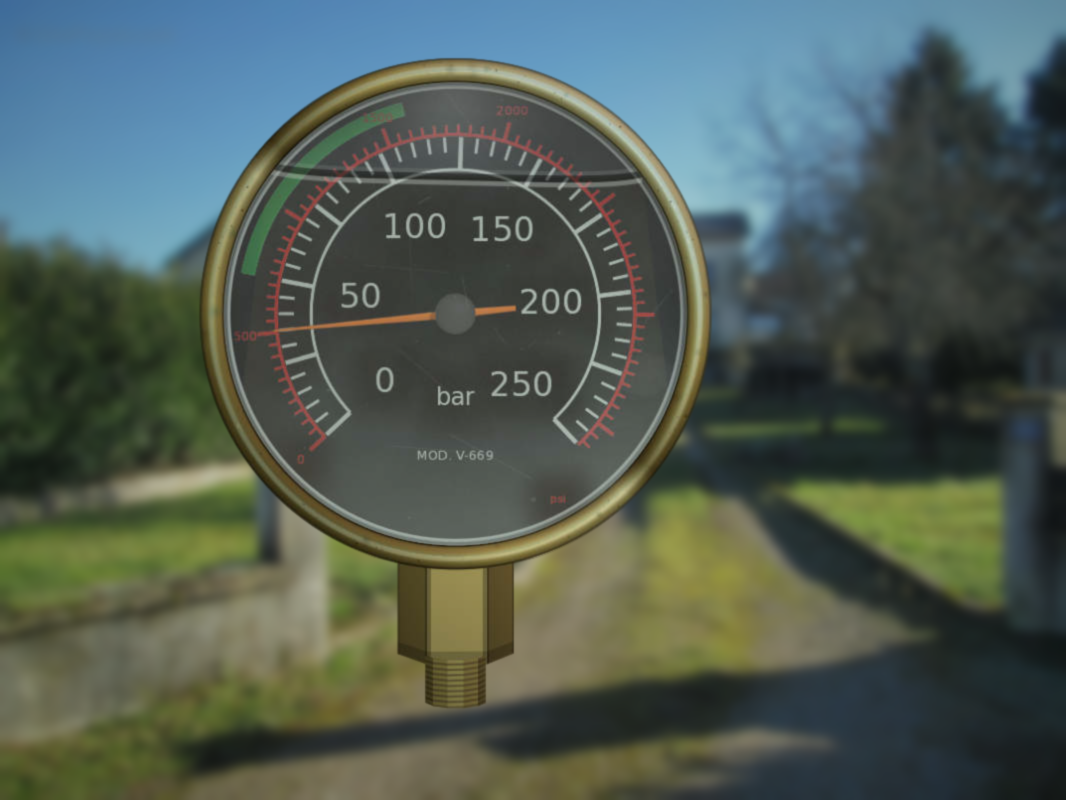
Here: 35 bar
